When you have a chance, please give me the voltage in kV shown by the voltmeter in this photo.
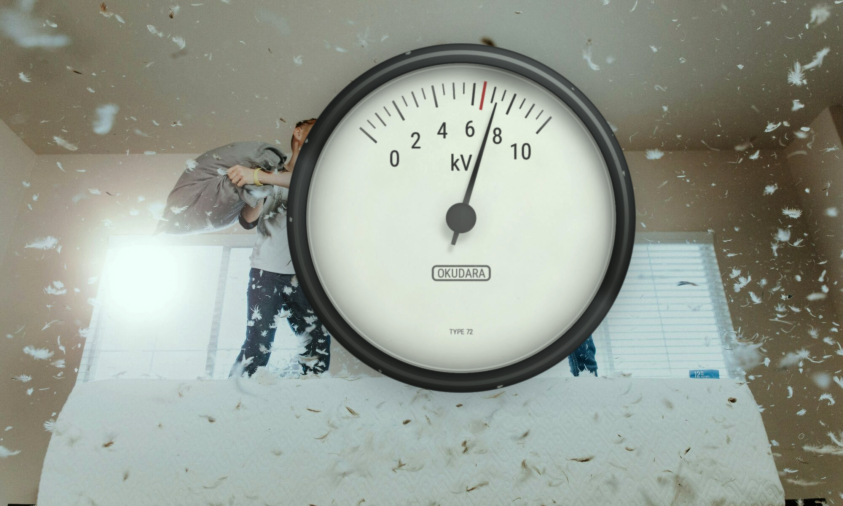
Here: 7.25 kV
